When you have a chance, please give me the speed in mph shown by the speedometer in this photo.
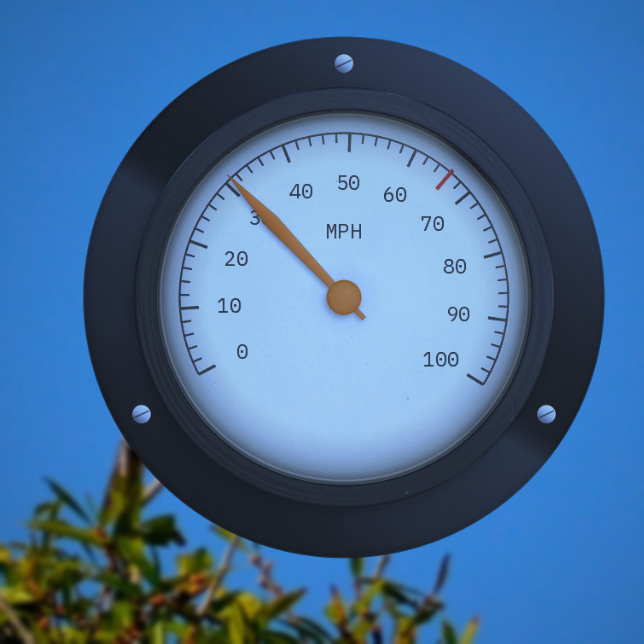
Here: 31 mph
